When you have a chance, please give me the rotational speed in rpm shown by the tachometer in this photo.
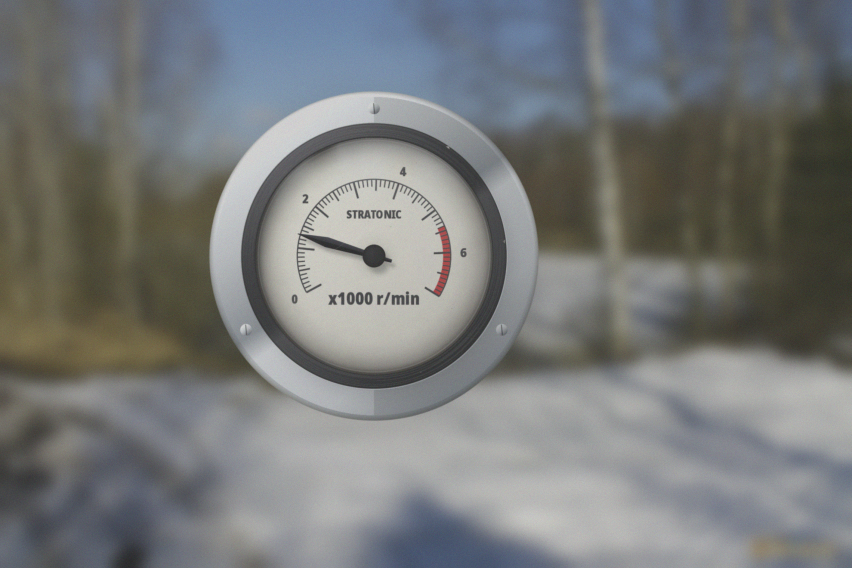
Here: 1300 rpm
